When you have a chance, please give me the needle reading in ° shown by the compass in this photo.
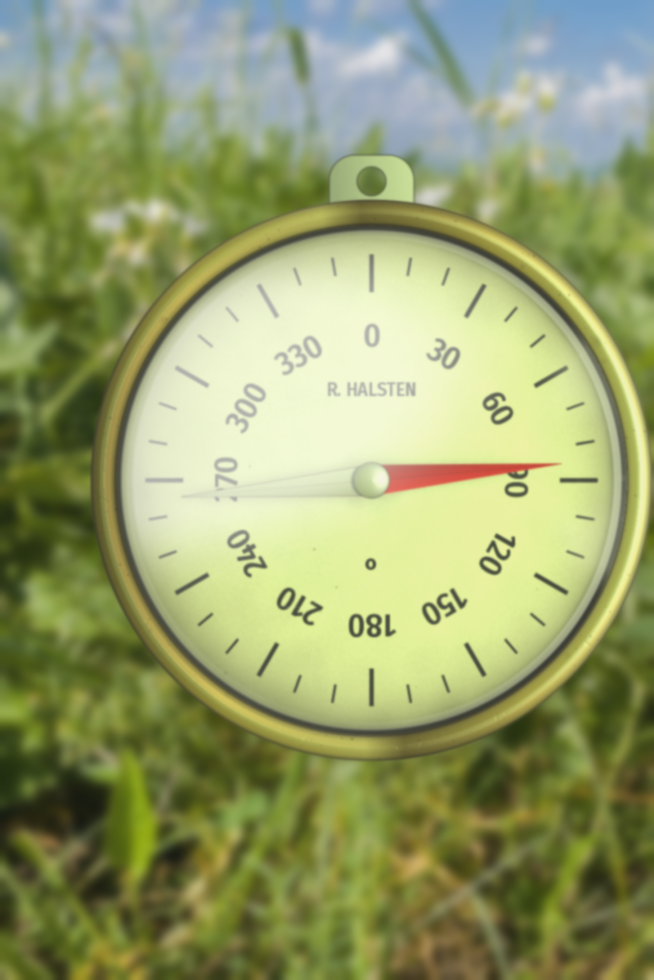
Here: 85 °
